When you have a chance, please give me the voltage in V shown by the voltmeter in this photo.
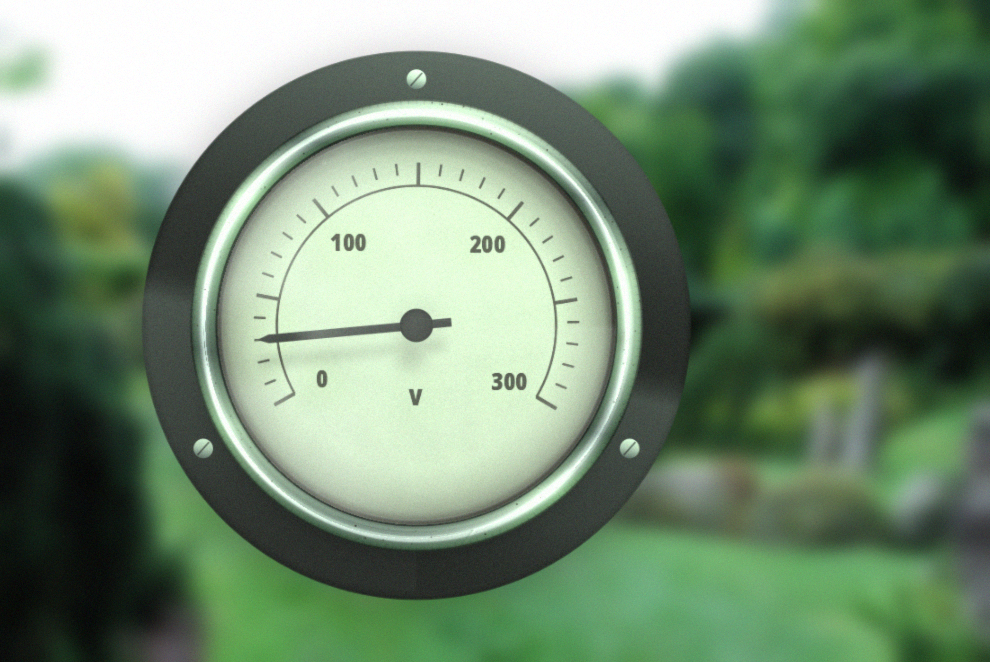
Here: 30 V
